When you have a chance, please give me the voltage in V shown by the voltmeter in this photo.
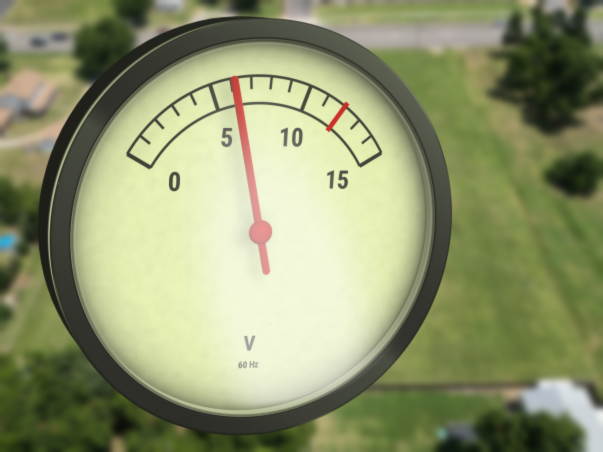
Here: 6 V
